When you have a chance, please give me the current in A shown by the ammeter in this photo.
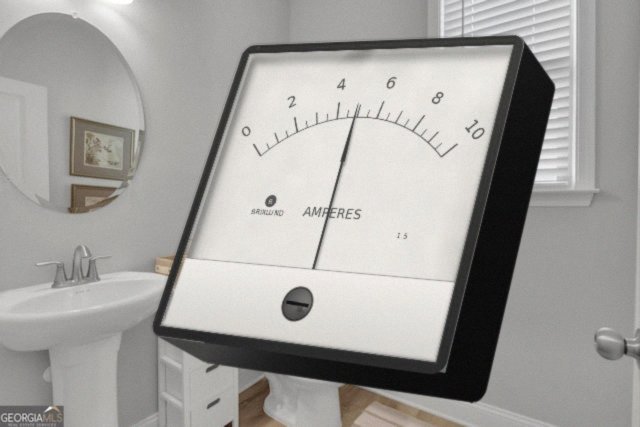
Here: 5 A
